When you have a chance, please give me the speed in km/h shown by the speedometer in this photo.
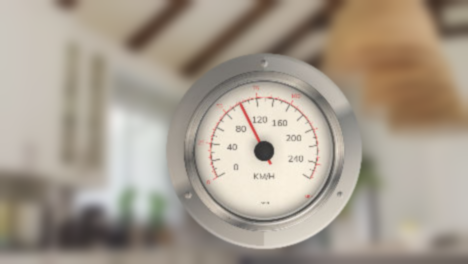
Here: 100 km/h
